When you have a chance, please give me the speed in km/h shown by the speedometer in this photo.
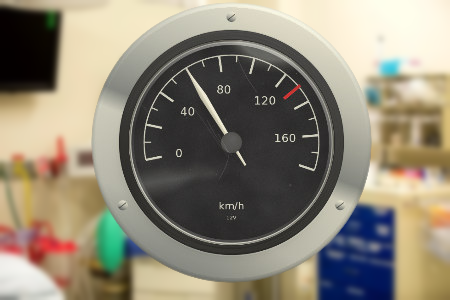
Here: 60 km/h
